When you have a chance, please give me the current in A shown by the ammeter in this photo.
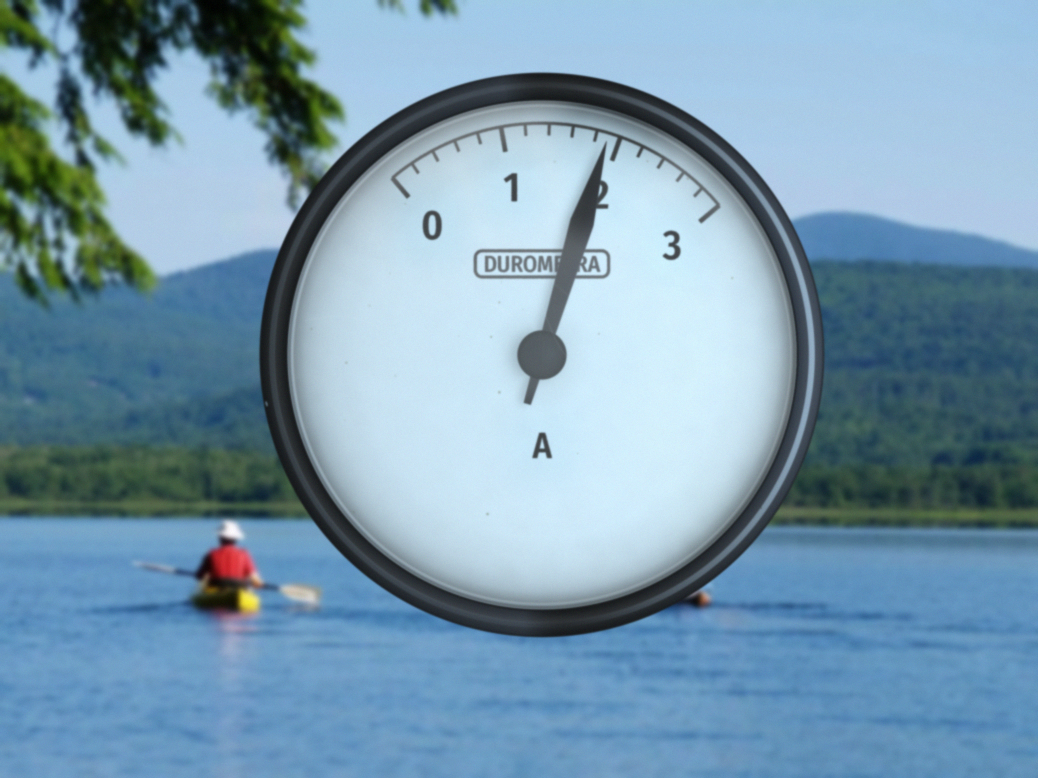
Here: 1.9 A
